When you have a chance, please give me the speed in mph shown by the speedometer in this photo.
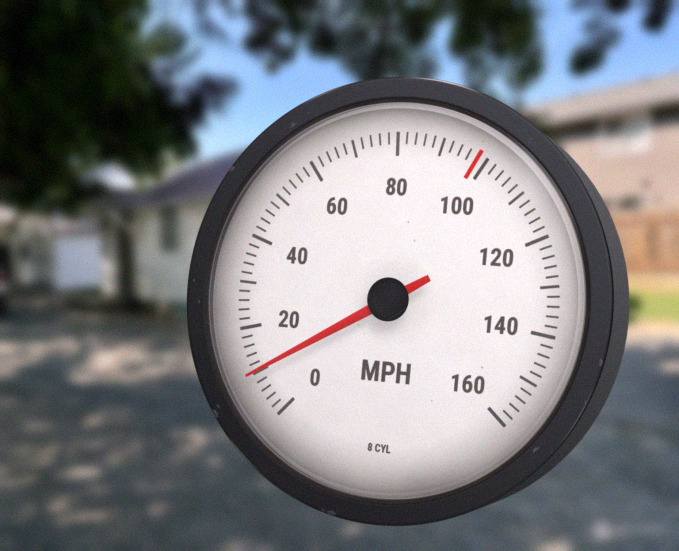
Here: 10 mph
